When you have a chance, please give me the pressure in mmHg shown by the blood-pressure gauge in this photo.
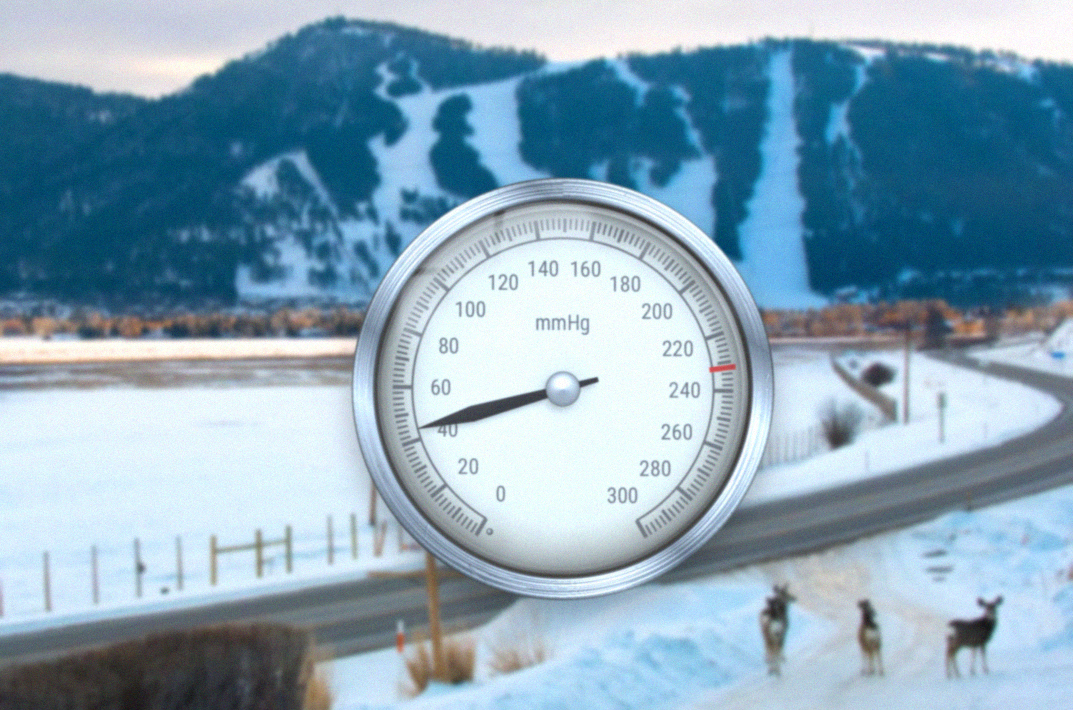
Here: 44 mmHg
